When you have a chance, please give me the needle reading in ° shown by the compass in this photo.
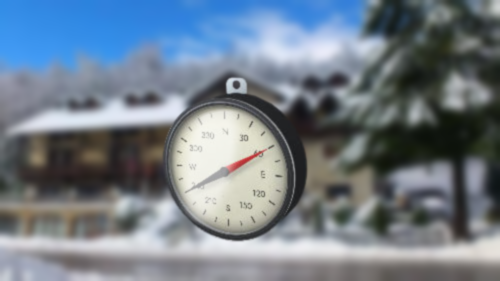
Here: 60 °
